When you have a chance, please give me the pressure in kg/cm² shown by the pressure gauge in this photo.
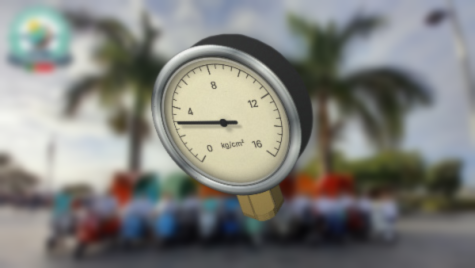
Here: 3 kg/cm²
